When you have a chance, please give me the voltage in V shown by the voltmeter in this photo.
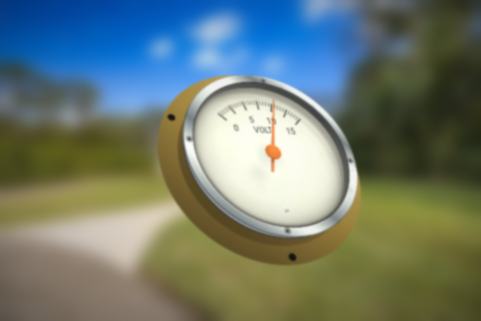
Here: 10 V
